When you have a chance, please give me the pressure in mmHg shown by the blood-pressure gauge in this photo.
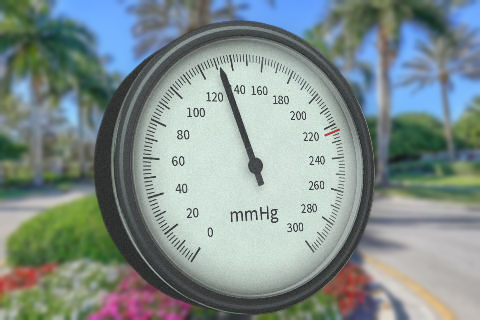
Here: 130 mmHg
